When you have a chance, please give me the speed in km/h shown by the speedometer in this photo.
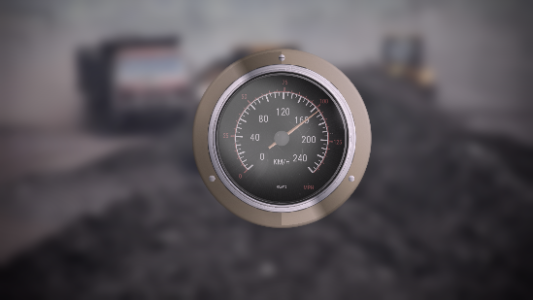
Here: 165 km/h
